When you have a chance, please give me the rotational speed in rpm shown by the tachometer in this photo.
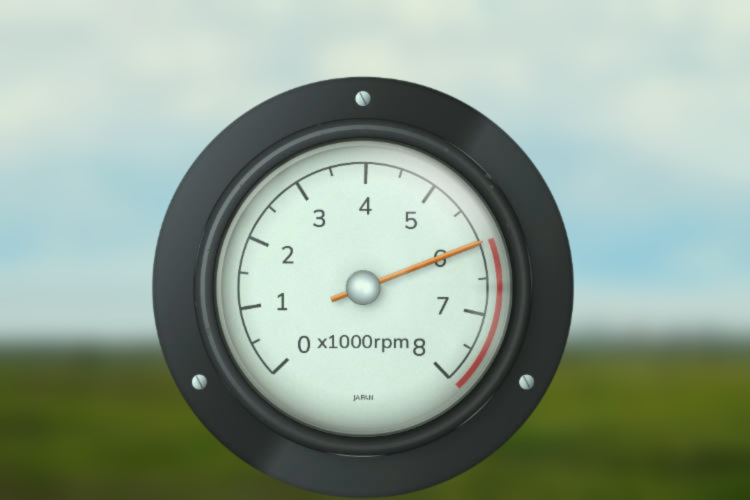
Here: 6000 rpm
